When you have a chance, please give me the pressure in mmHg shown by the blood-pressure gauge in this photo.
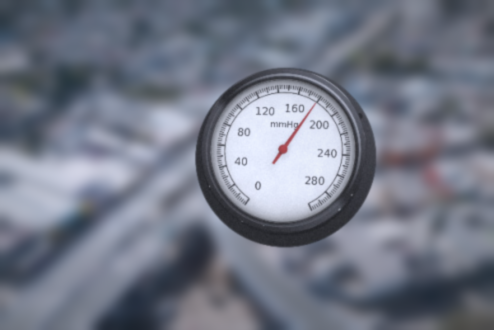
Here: 180 mmHg
